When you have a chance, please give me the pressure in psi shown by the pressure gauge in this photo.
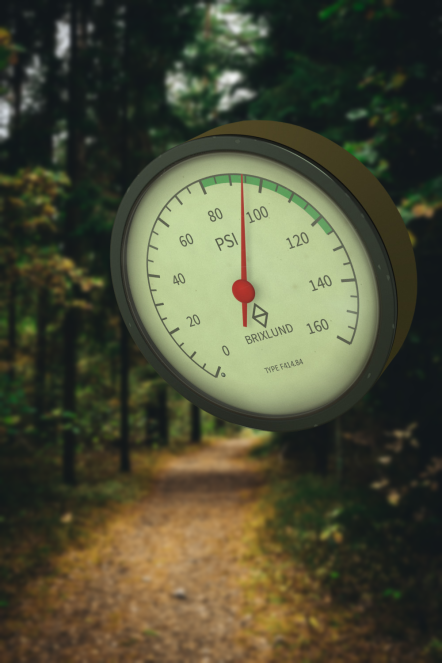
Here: 95 psi
